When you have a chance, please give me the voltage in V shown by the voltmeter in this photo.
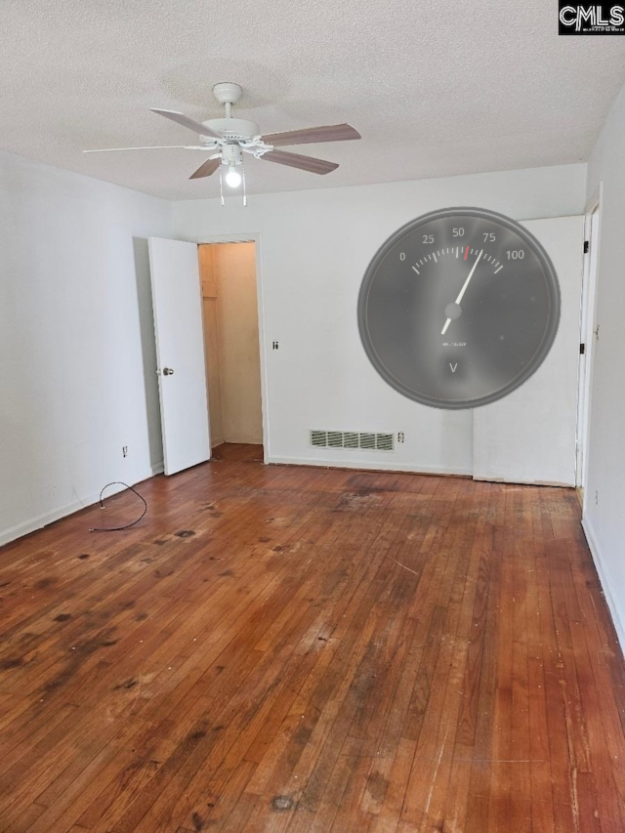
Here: 75 V
